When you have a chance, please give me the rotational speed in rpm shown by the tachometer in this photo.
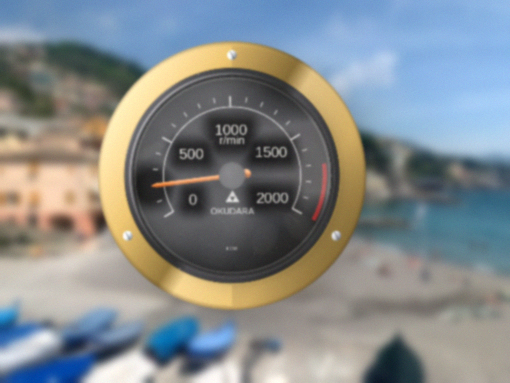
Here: 200 rpm
